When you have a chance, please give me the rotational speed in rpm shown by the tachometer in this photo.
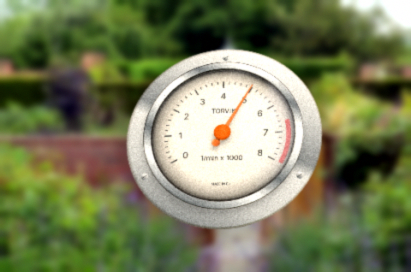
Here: 5000 rpm
